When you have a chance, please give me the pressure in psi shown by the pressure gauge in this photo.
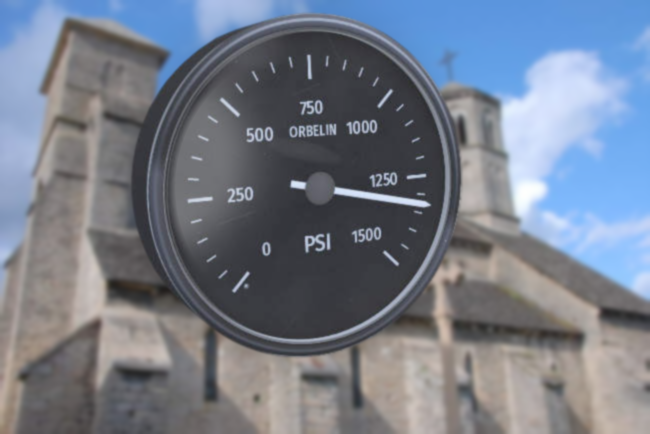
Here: 1325 psi
